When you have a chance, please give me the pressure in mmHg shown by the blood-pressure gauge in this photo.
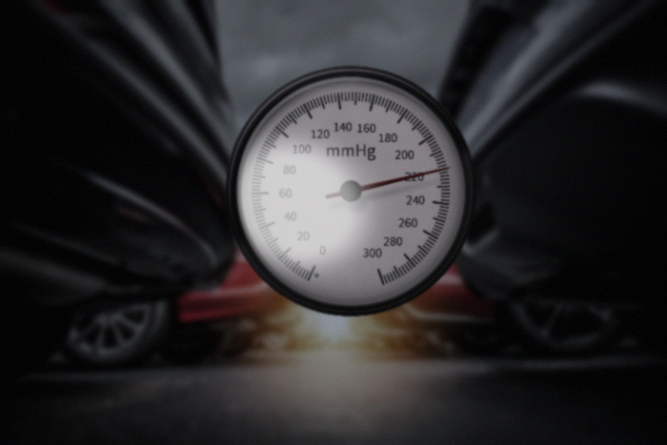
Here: 220 mmHg
